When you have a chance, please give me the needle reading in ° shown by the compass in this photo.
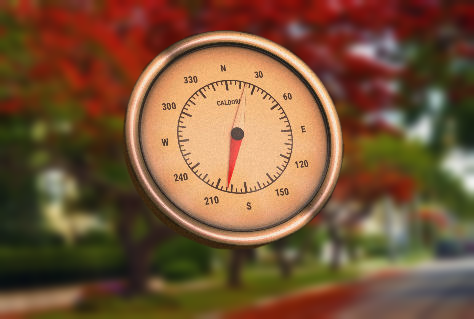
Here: 200 °
